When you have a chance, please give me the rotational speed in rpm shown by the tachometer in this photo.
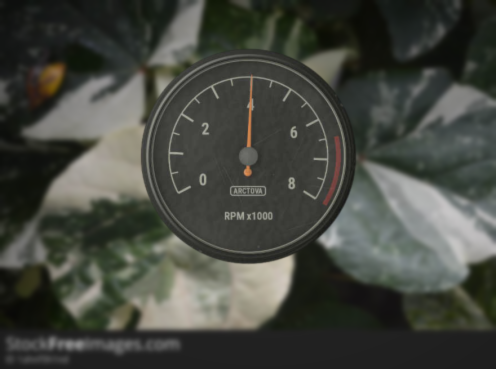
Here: 4000 rpm
